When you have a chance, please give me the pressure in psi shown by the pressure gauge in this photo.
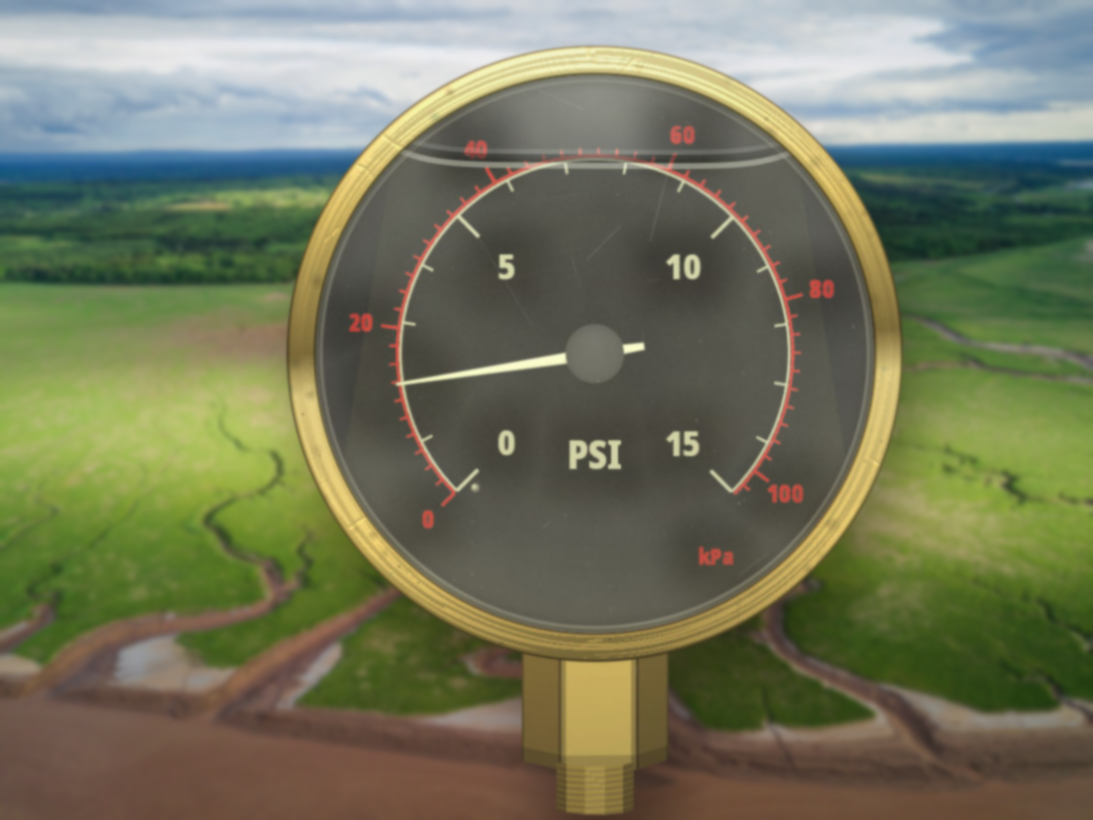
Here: 2 psi
